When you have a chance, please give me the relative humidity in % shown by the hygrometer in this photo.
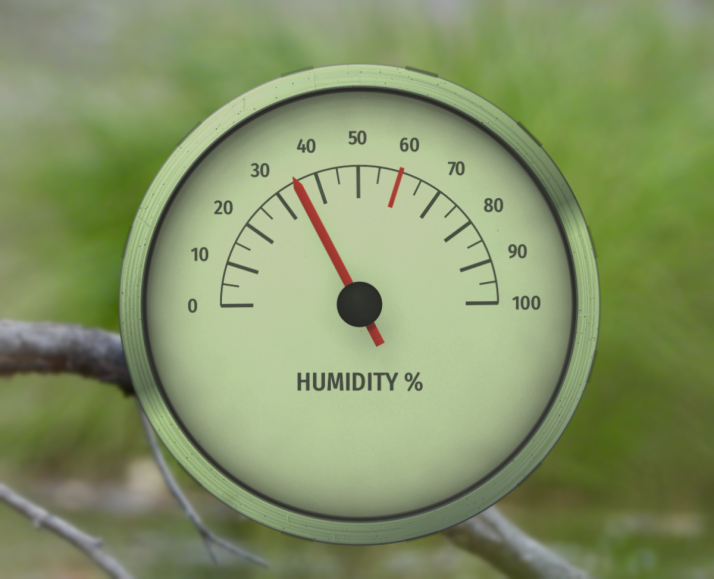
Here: 35 %
